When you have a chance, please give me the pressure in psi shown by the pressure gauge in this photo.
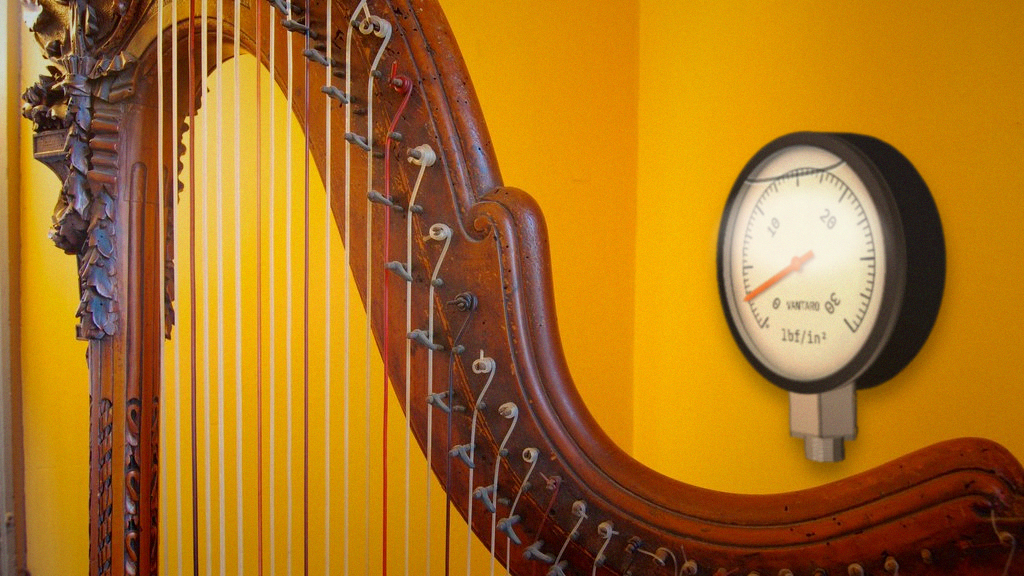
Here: 2.5 psi
